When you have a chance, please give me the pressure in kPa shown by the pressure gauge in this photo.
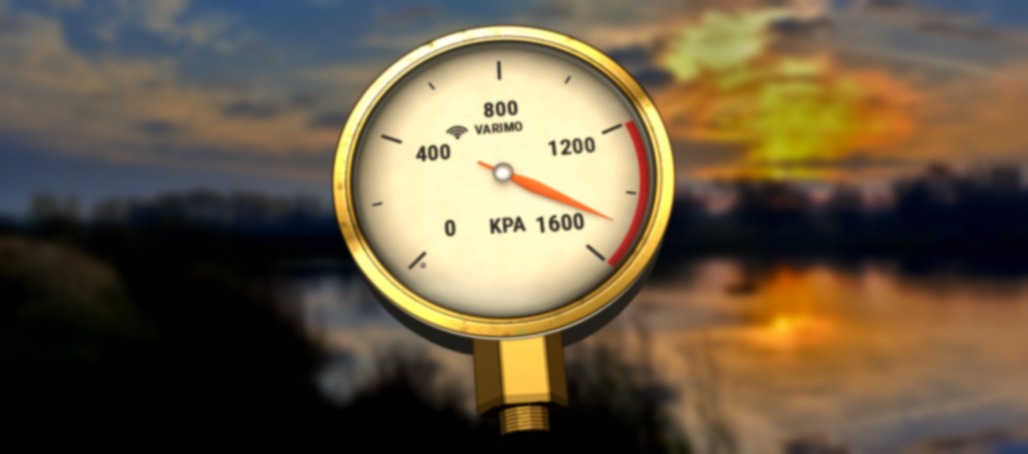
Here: 1500 kPa
